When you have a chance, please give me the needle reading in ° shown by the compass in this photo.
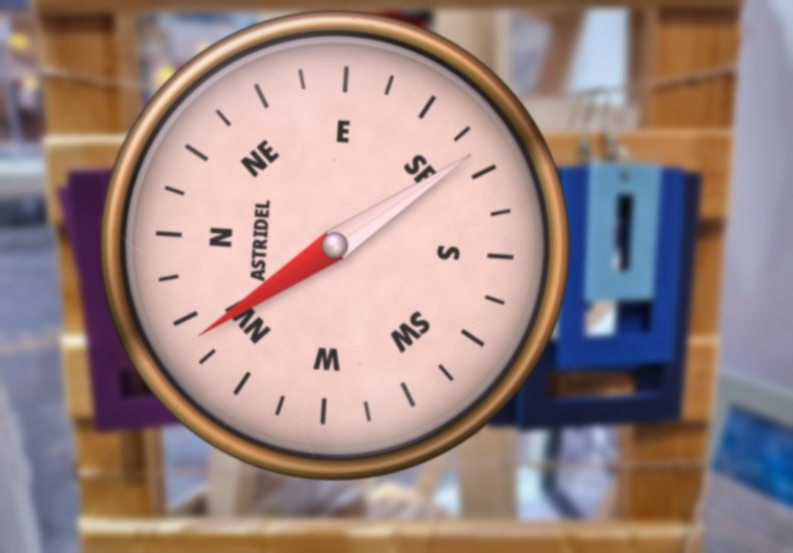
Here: 322.5 °
